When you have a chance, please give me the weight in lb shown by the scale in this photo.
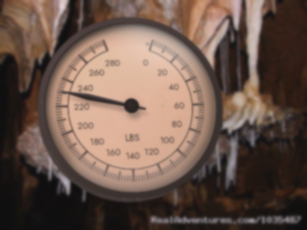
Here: 230 lb
